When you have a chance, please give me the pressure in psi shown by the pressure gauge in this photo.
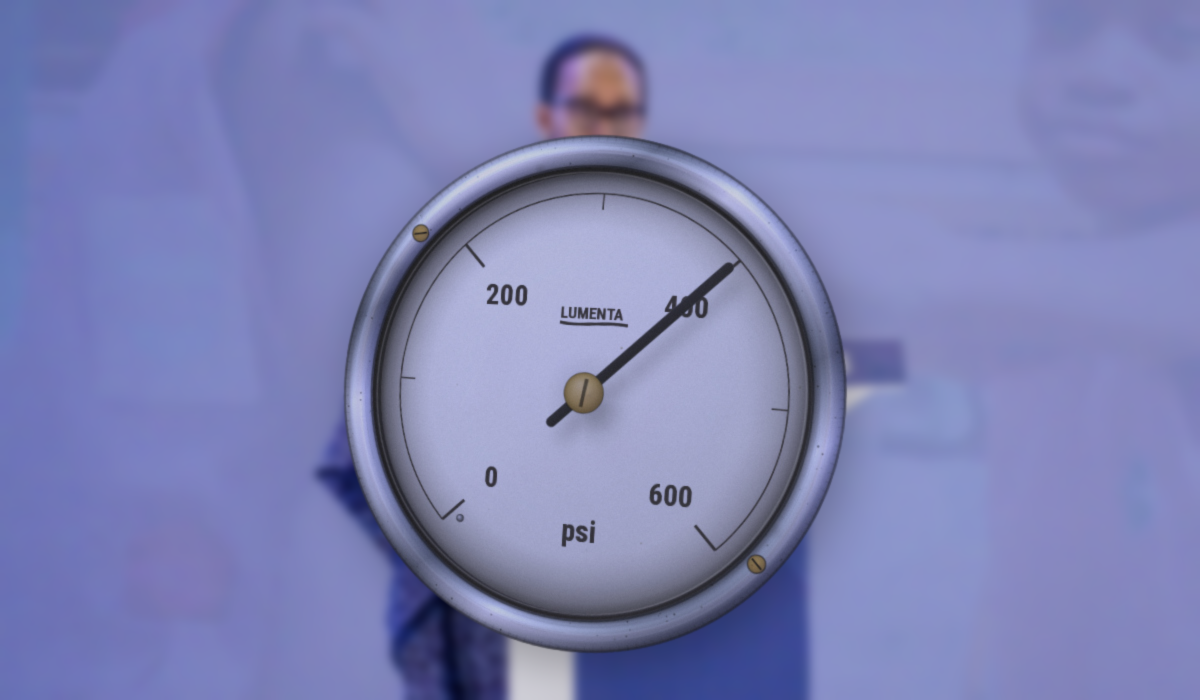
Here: 400 psi
